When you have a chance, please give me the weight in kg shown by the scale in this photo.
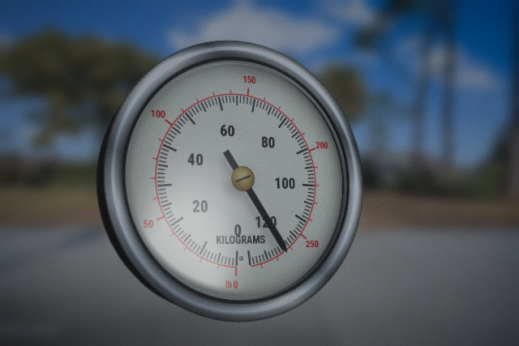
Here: 120 kg
